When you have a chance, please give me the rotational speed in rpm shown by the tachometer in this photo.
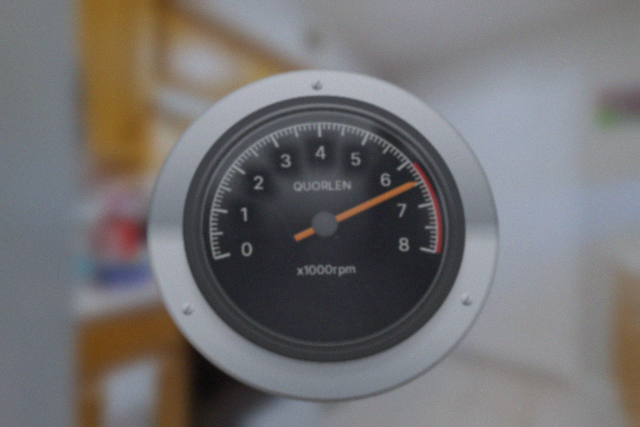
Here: 6500 rpm
